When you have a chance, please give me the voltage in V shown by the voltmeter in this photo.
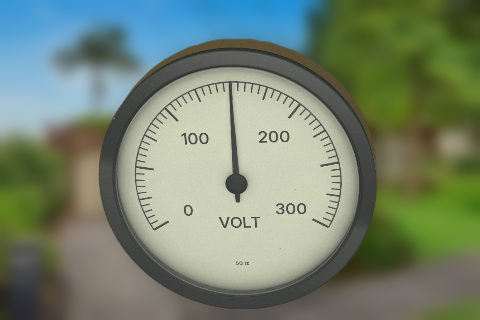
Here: 150 V
